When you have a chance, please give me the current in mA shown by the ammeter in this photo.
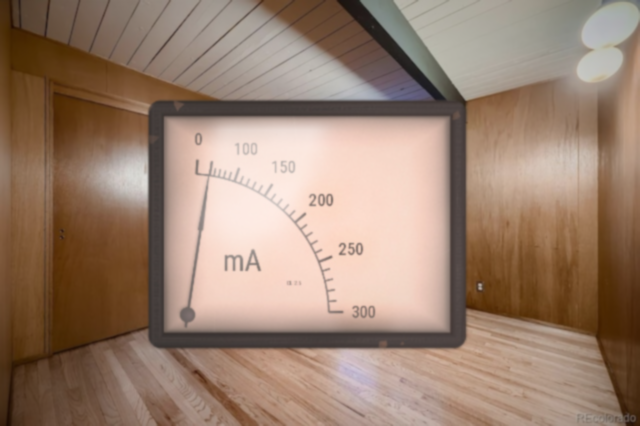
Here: 50 mA
